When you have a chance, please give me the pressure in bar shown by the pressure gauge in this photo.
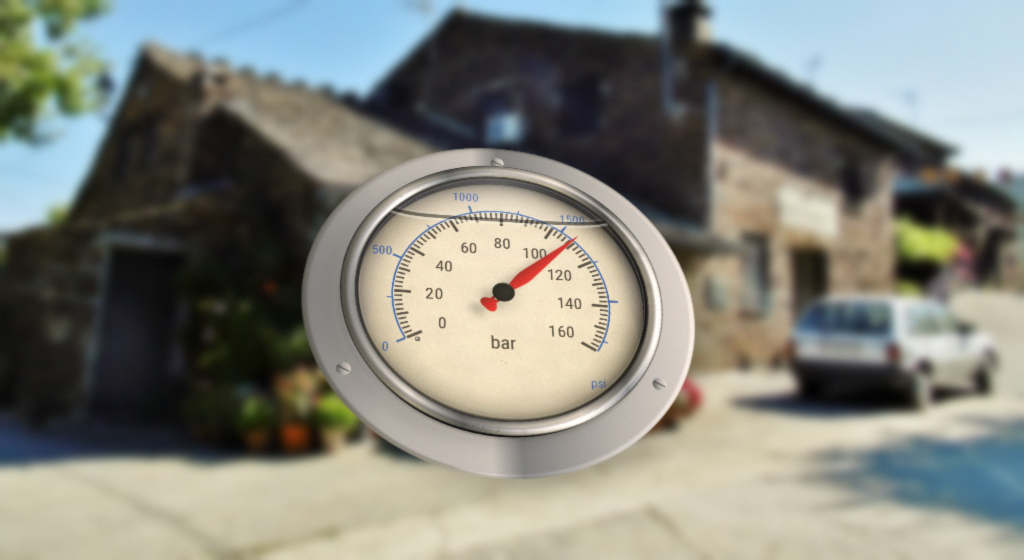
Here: 110 bar
